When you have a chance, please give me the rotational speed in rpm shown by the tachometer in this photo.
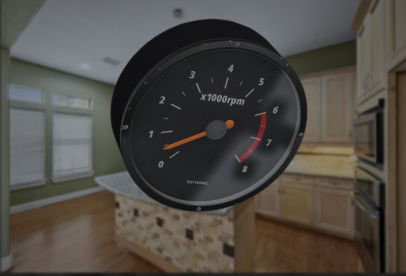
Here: 500 rpm
